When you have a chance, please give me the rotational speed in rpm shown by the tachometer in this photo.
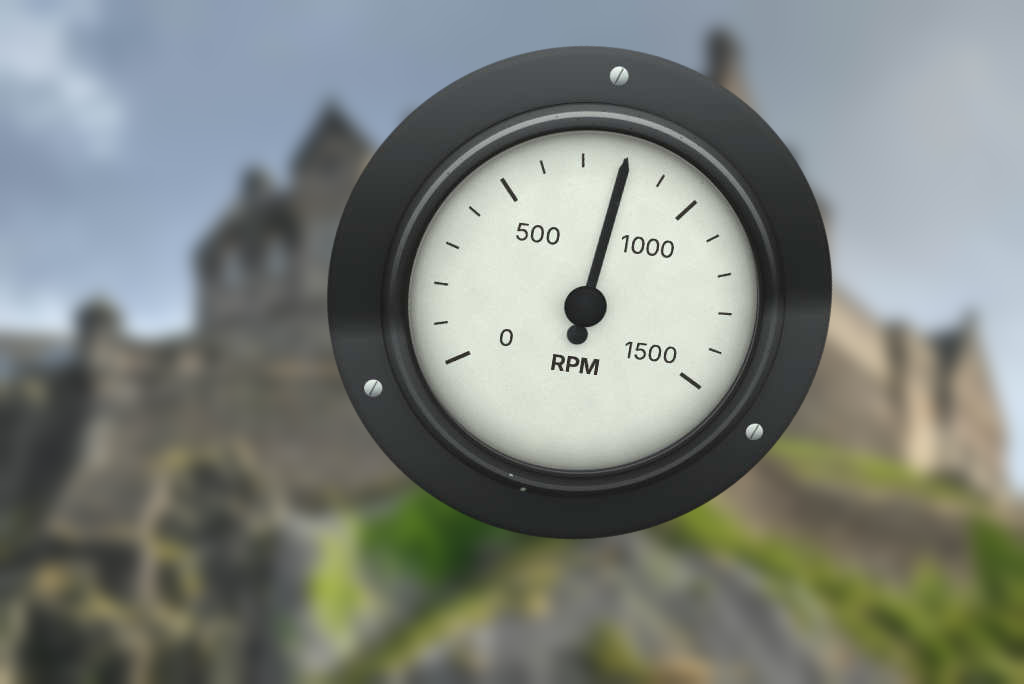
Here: 800 rpm
